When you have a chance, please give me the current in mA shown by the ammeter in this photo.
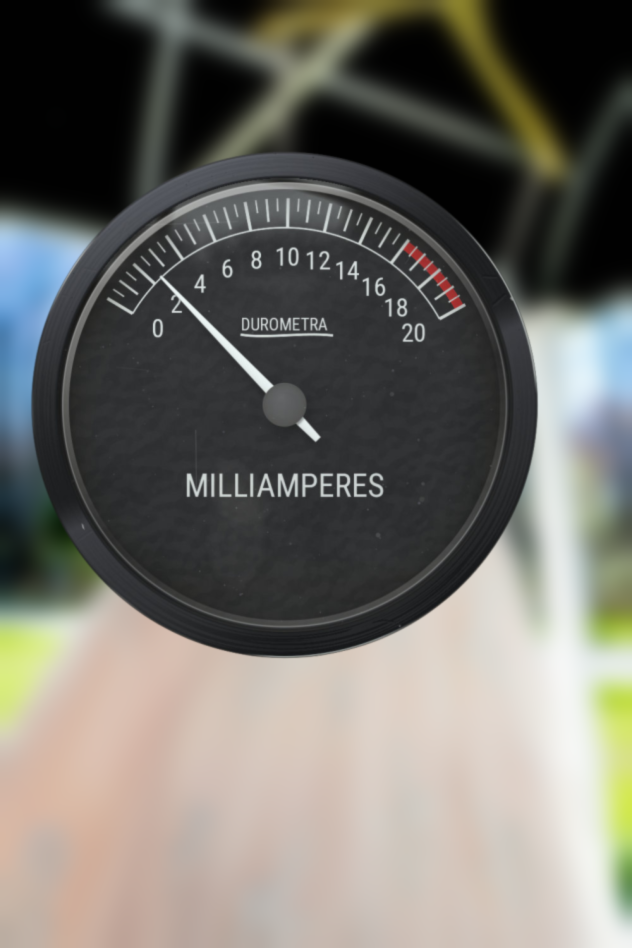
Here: 2.5 mA
